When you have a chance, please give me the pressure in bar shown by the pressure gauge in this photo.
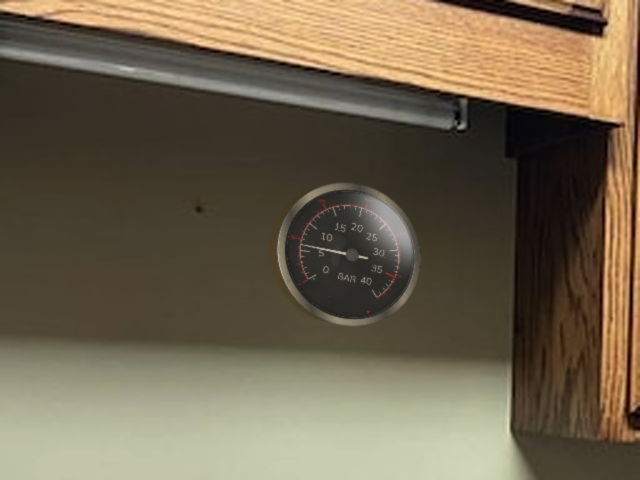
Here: 6 bar
